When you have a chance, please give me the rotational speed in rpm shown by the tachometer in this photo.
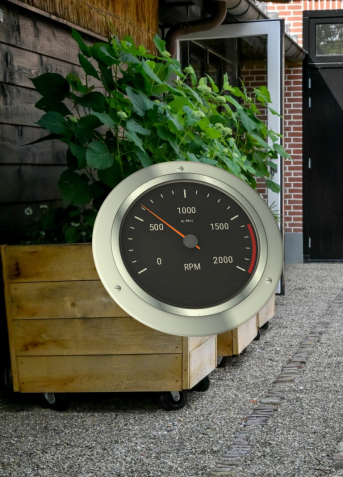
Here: 600 rpm
